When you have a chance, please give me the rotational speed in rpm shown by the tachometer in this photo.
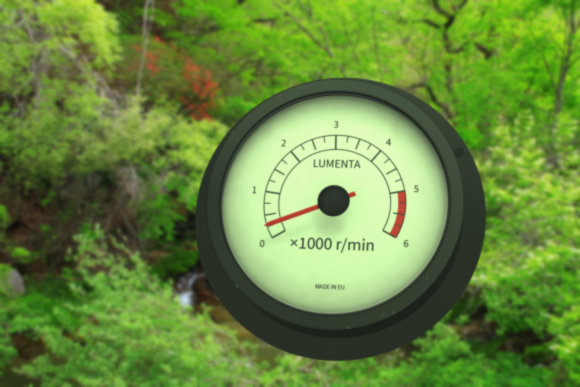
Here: 250 rpm
